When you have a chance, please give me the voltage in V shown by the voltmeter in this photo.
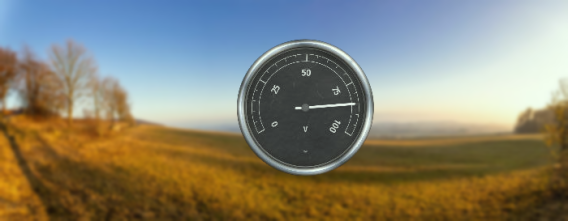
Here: 85 V
